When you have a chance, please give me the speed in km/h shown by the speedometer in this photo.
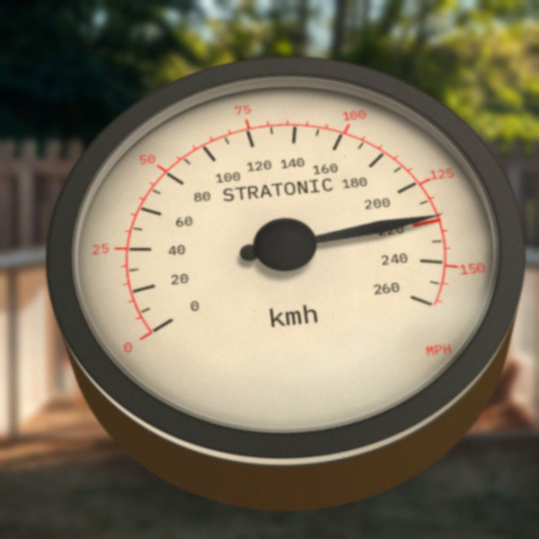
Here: 220 km/h
